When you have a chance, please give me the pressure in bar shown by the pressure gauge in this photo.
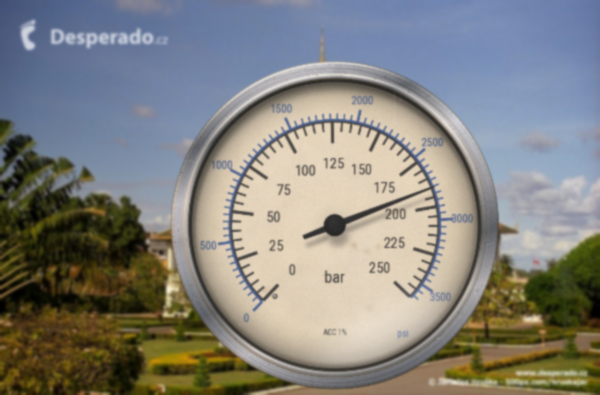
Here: 190 bar
